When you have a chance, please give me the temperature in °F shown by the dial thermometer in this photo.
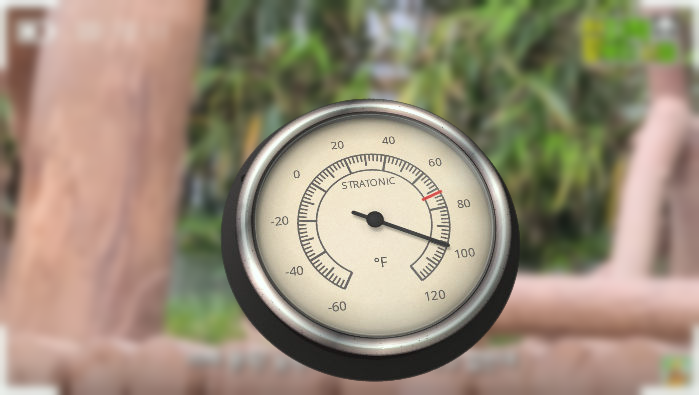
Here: 100 °F
